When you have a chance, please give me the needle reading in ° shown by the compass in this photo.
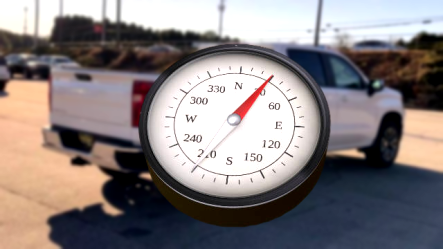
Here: 30 °
